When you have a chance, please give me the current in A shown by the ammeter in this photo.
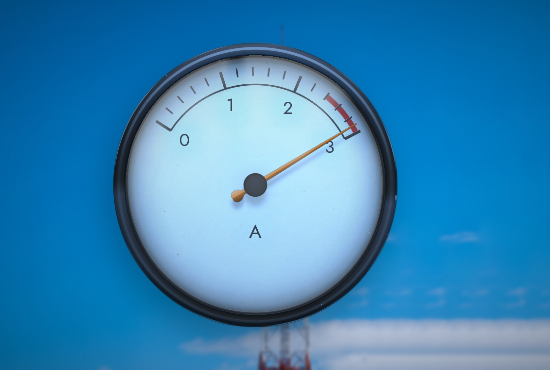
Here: 2.9 A
